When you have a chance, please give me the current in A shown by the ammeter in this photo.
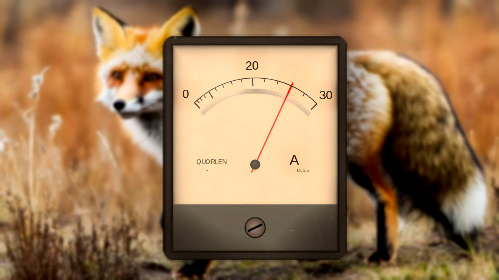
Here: 26 A
